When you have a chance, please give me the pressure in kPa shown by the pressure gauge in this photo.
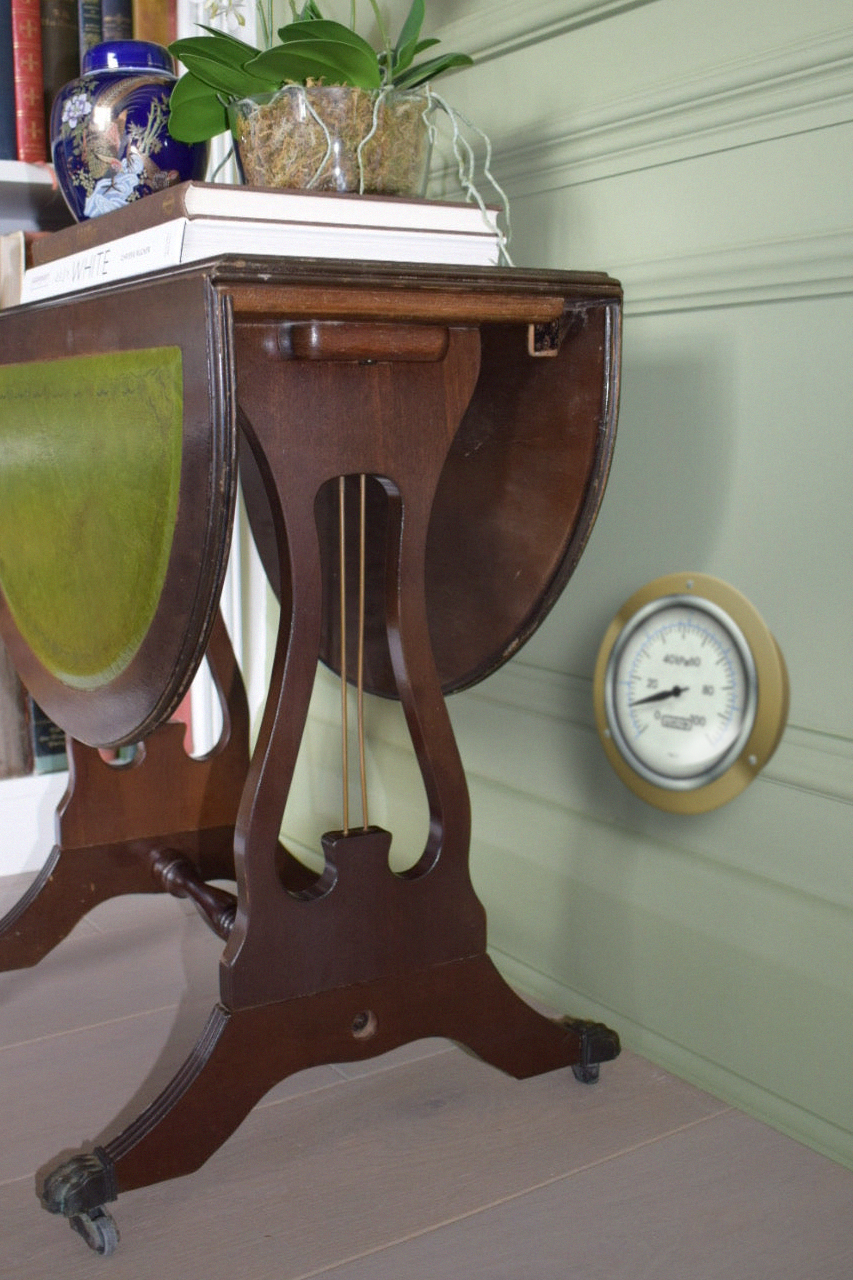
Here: 10 kPa
